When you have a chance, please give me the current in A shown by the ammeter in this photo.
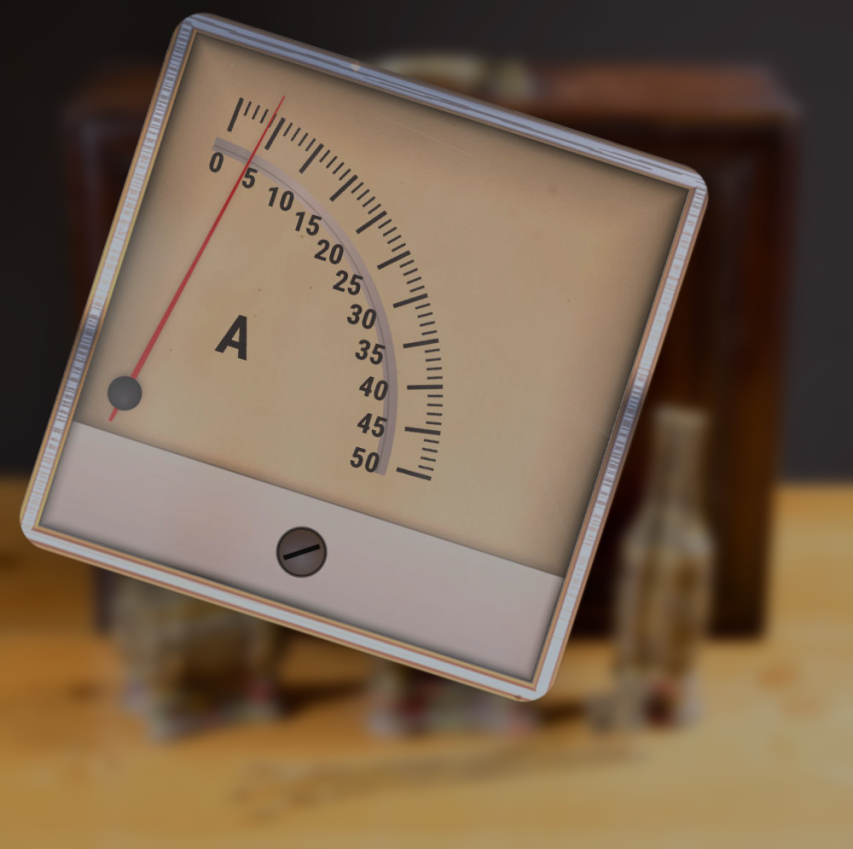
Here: 4 A
